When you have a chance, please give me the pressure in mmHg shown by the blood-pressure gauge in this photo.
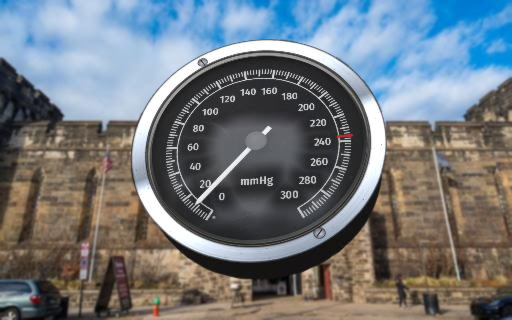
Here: 10 mmHg
